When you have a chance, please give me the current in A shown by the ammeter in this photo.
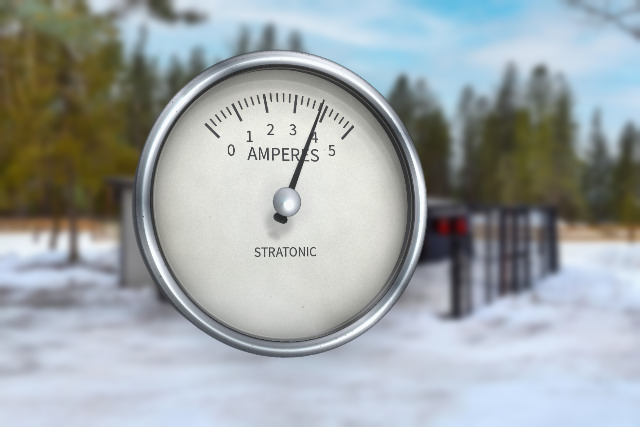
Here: 3.8 A
